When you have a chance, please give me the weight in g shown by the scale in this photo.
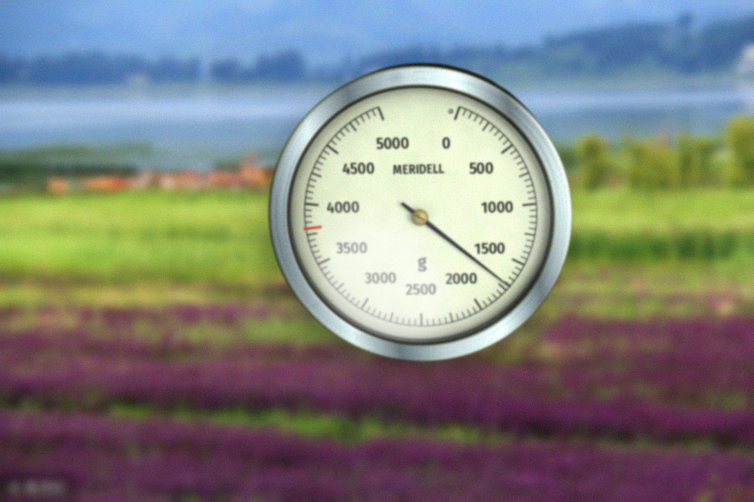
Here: 1700 g
